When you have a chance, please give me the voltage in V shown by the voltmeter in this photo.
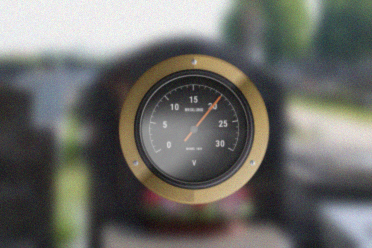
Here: 20 V
